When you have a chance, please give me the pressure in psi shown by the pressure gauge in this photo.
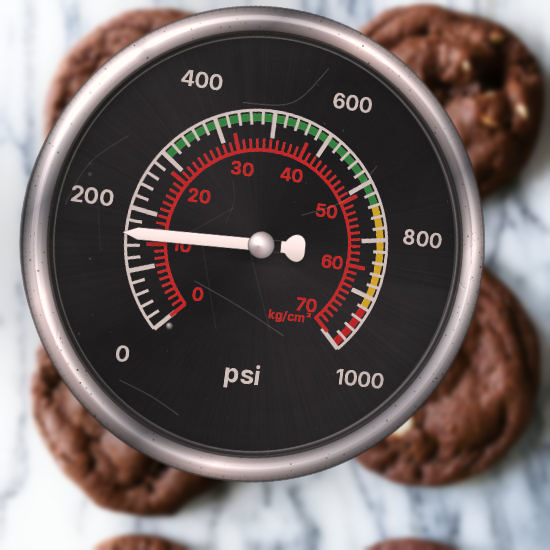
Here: 160 psi
